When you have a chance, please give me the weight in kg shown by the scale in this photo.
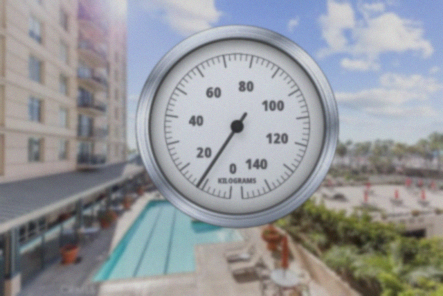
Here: 12 kg
